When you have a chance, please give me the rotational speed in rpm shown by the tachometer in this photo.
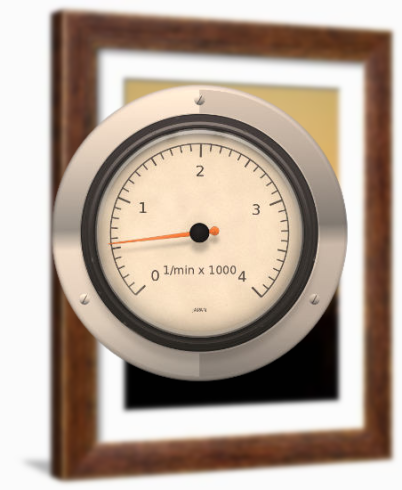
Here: 550 rpm
